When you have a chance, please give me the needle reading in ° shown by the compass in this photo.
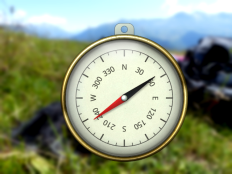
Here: 235 °
